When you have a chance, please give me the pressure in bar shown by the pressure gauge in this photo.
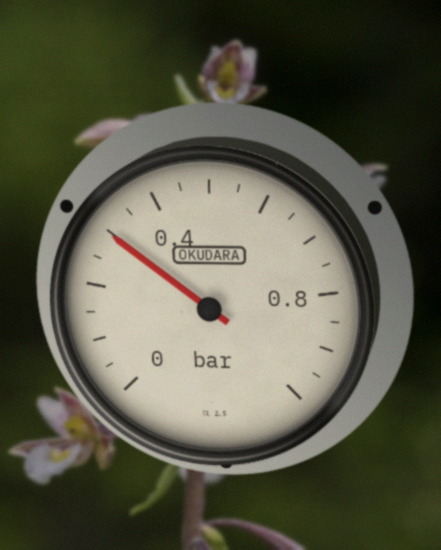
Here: 0.3 bar
